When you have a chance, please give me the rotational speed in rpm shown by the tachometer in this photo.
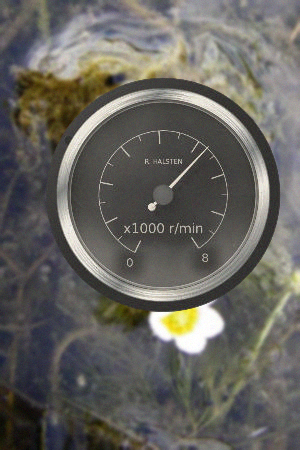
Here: 5250 rpm
